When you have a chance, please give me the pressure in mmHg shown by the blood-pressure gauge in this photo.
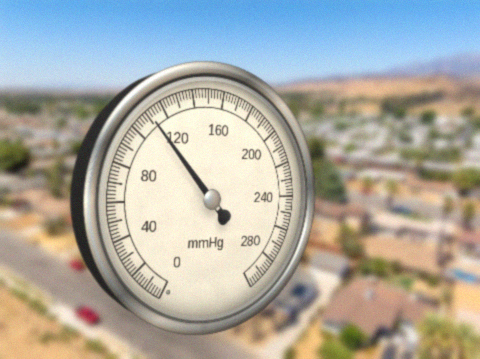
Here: 110 mmHg
